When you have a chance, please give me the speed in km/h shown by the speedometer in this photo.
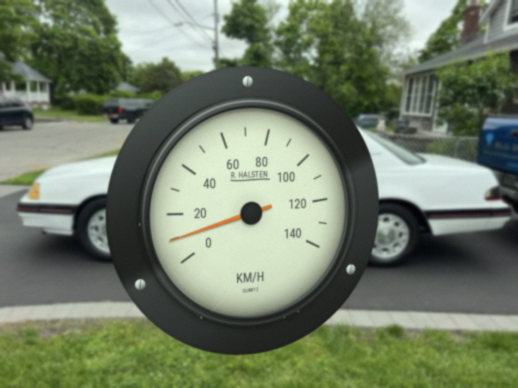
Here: 10 km/h
